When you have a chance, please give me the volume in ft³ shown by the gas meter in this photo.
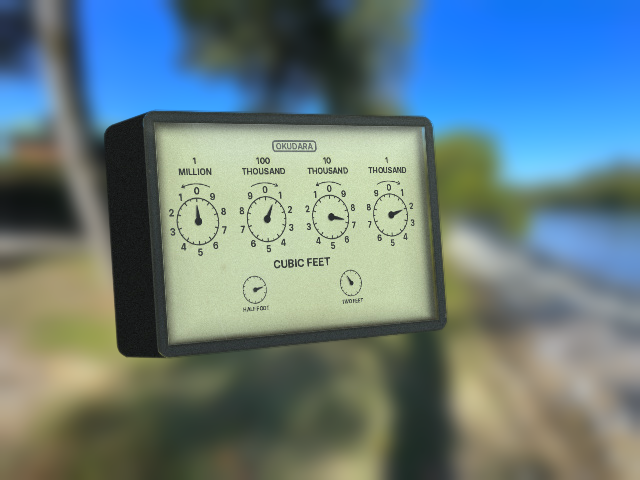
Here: 7200 ft³
